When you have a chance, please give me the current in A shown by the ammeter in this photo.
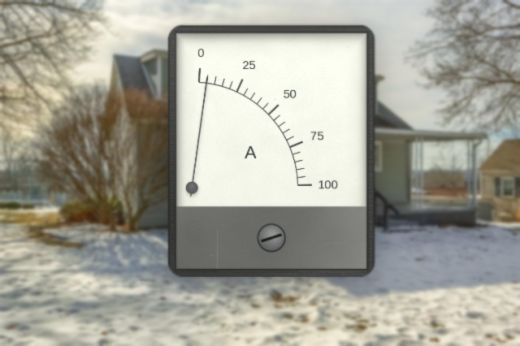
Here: 5 A
